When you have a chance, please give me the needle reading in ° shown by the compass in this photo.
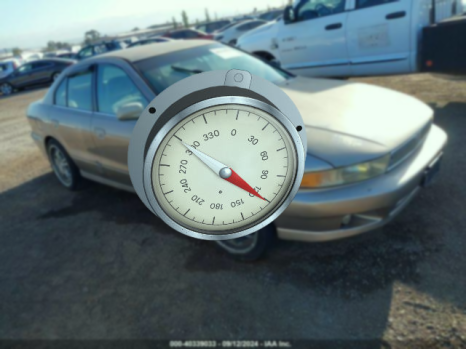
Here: 120 °
